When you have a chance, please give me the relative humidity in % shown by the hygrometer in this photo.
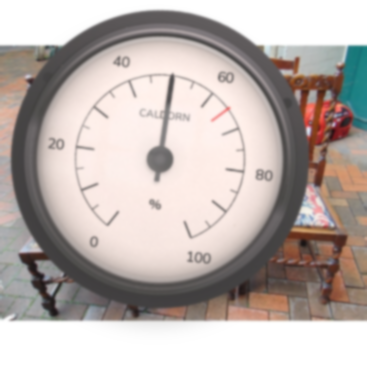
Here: 50 %
